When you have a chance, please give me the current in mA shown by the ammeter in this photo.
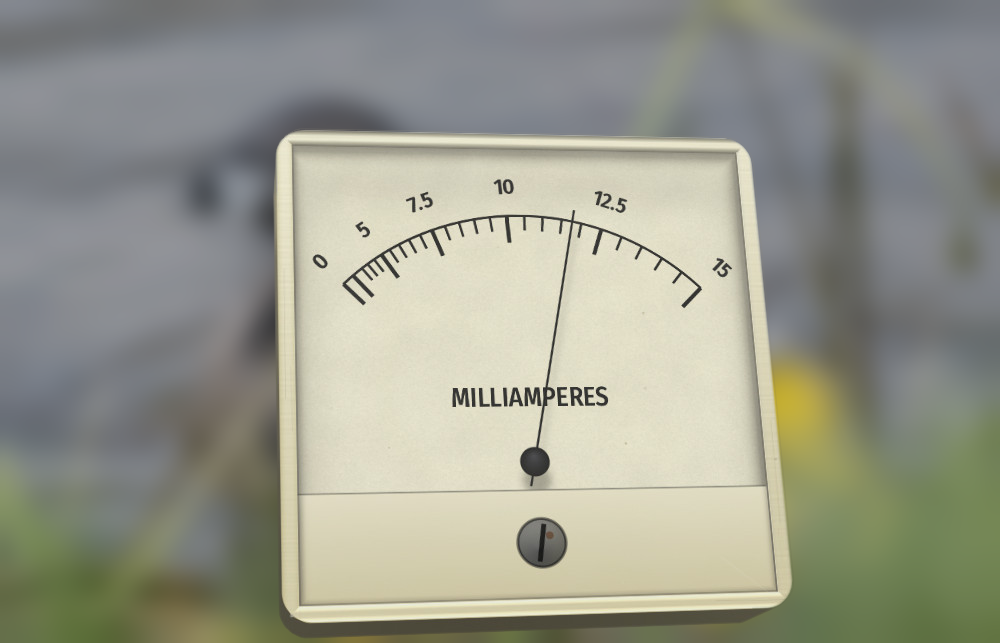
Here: 11.75 mA
